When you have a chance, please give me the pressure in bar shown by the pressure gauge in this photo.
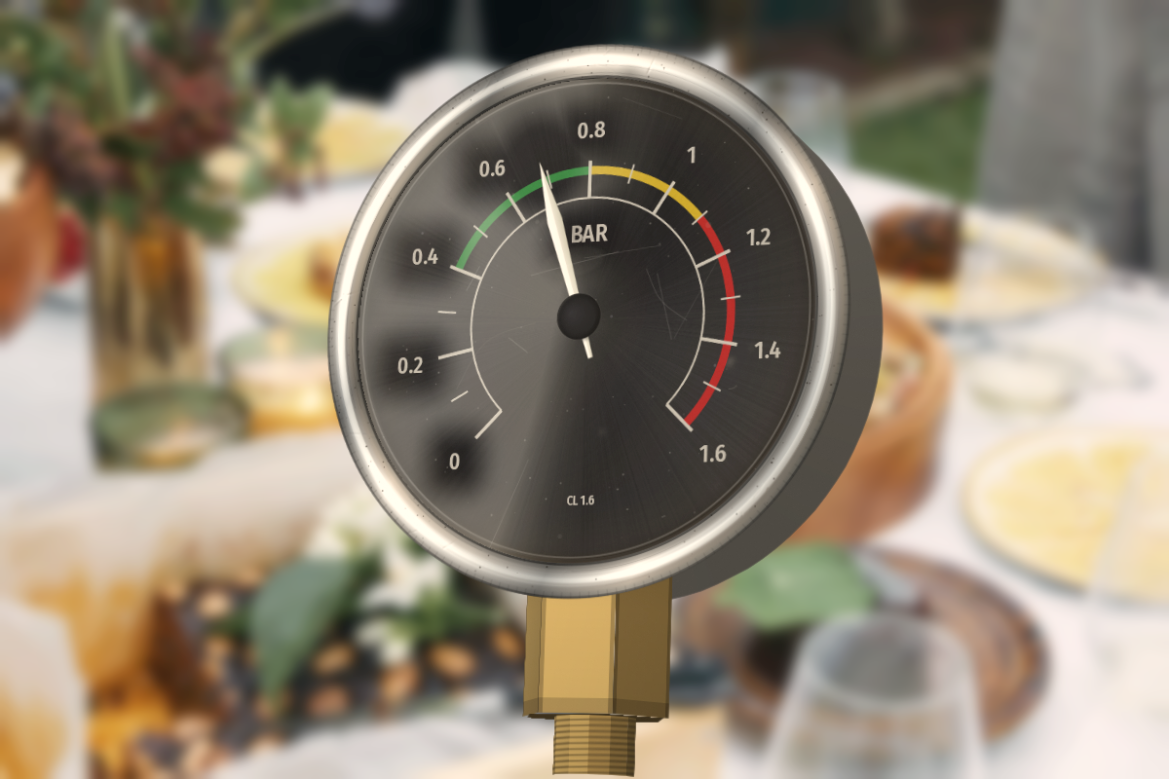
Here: 0.7 bar
